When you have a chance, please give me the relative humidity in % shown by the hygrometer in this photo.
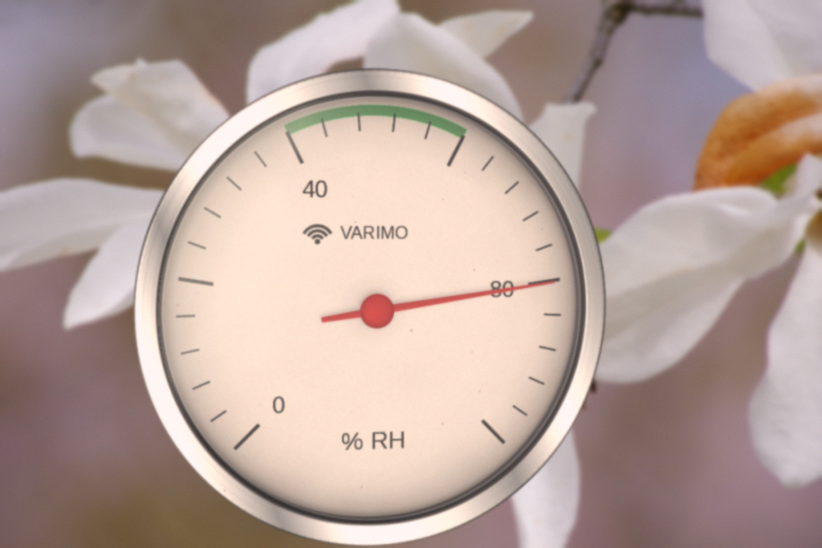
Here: 80 %
